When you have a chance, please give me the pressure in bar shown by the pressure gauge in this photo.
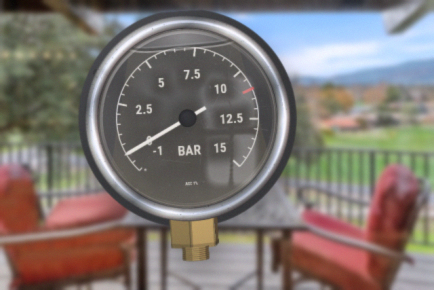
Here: 0 bar
